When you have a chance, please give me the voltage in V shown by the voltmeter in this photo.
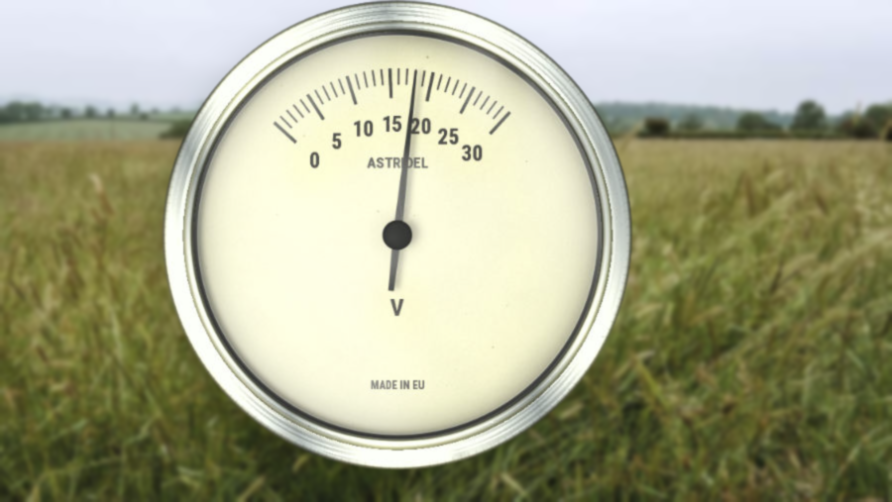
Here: 18 V
